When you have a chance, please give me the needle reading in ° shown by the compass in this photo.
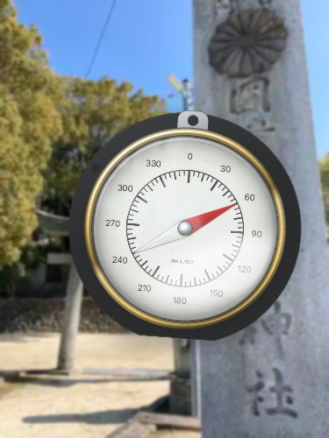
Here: 60 °
